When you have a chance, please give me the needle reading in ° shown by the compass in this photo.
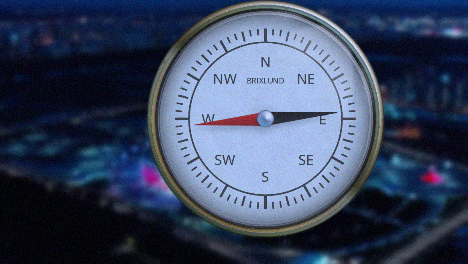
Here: 265 °
